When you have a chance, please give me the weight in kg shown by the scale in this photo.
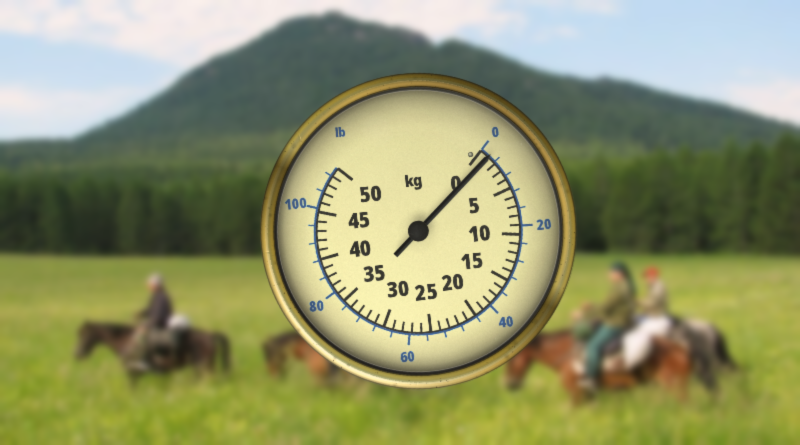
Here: 1 kg
